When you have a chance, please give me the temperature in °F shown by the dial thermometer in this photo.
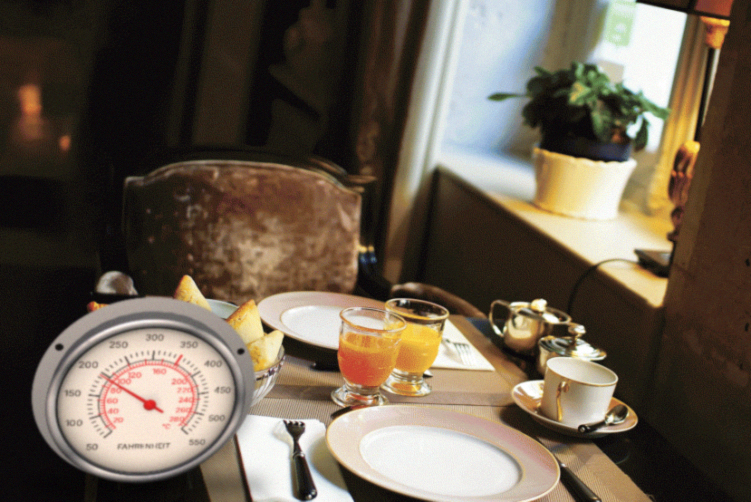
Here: 200 °F
